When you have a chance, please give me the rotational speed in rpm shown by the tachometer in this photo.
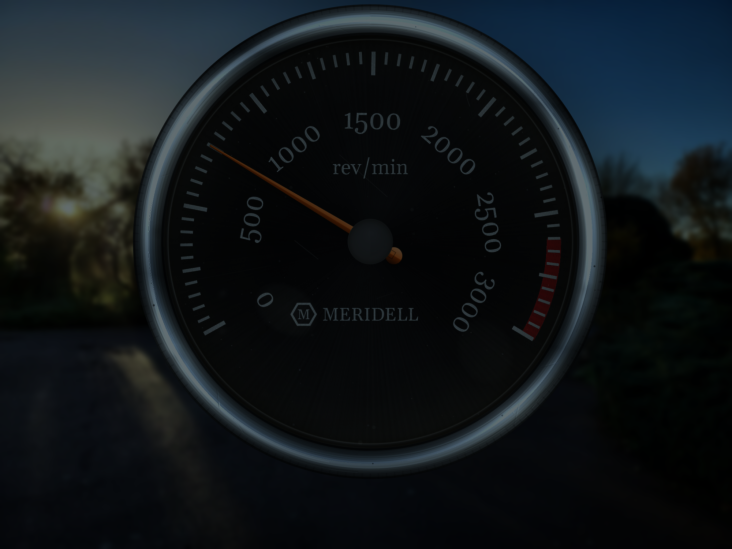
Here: 750 rpm
